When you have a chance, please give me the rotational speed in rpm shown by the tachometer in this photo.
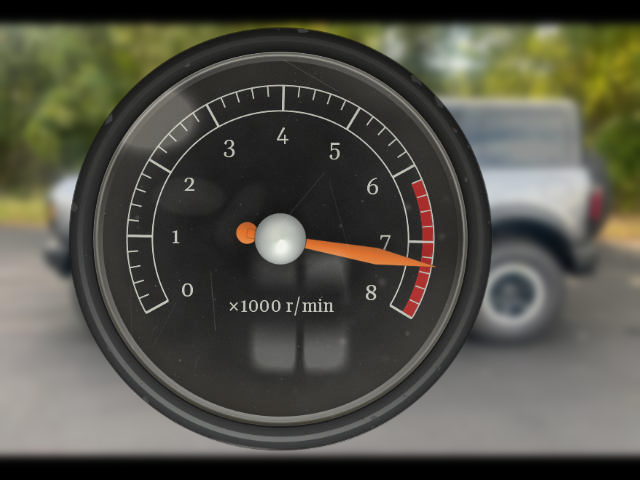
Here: 7300 rpm
